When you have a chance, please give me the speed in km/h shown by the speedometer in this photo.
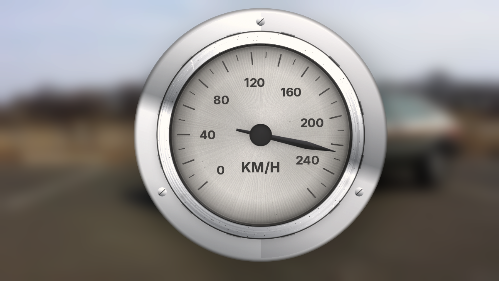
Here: 225 km/h
